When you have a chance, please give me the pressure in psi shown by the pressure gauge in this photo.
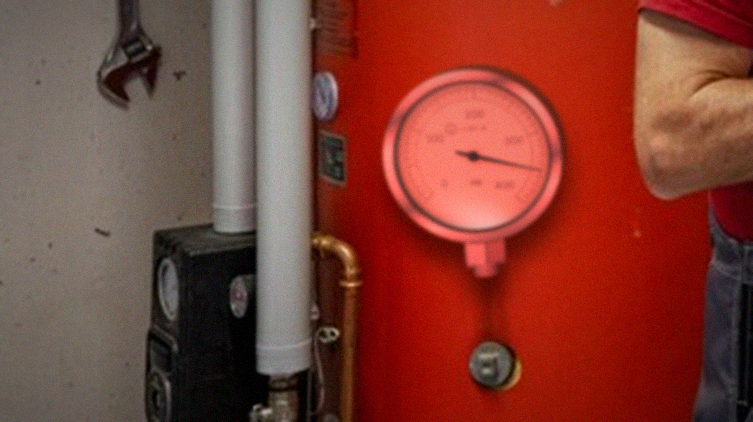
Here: 350 psi
